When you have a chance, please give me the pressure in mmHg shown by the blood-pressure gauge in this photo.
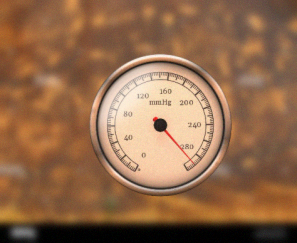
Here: 290 mmHg
